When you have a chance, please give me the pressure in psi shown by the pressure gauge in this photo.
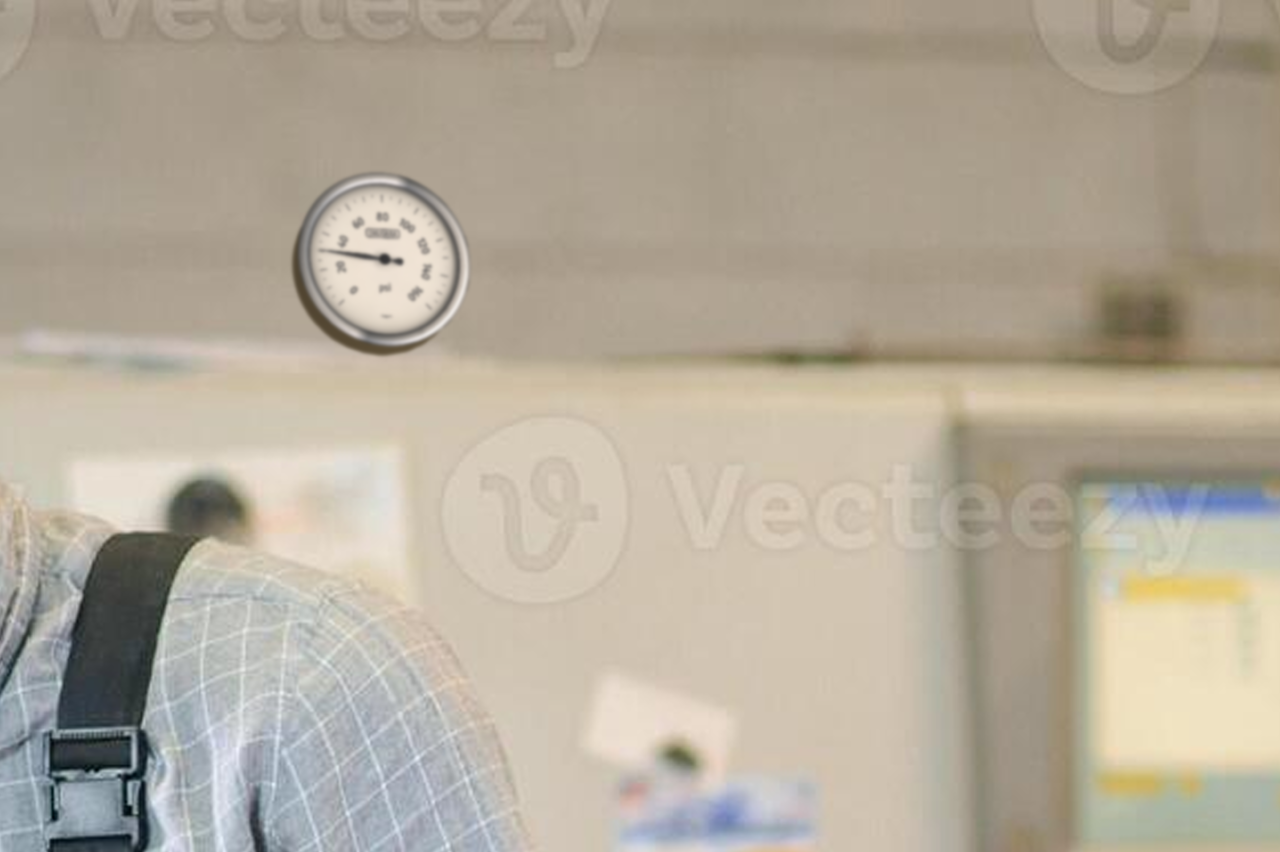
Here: 30 psi
